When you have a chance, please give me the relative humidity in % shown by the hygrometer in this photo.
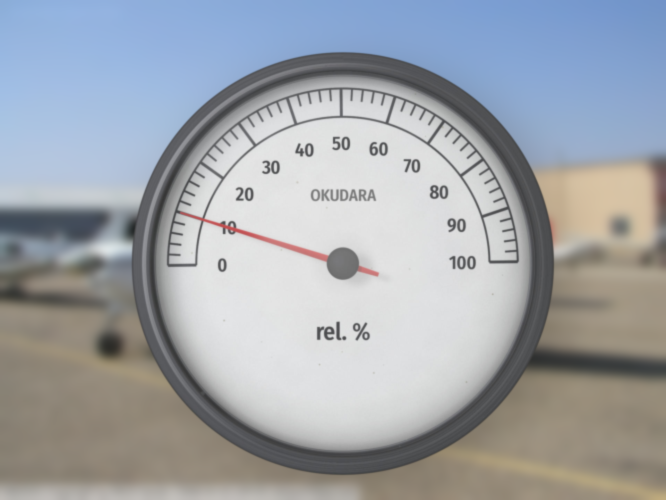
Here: 10 %
